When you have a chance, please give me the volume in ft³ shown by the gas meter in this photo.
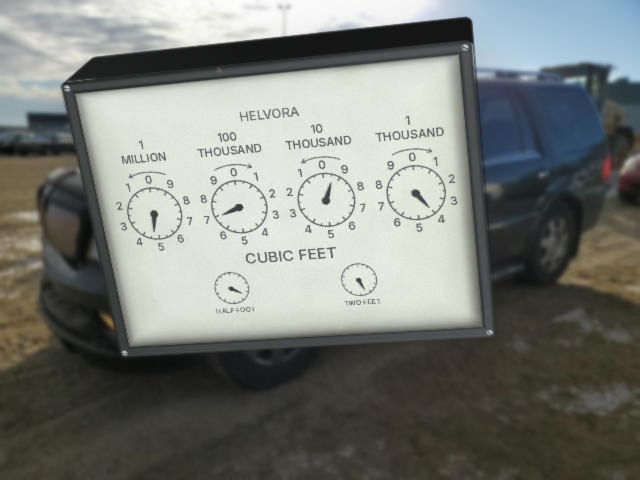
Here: 469400 ft³
